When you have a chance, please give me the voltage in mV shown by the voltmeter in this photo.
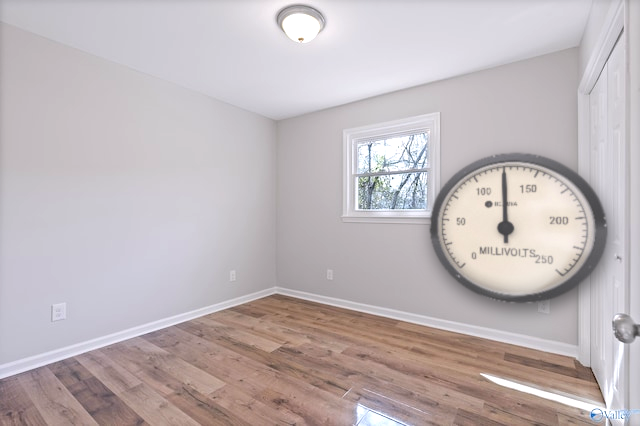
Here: 125 mV
